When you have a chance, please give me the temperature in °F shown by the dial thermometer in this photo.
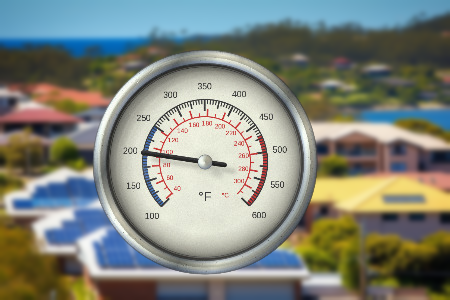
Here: 200 °F
